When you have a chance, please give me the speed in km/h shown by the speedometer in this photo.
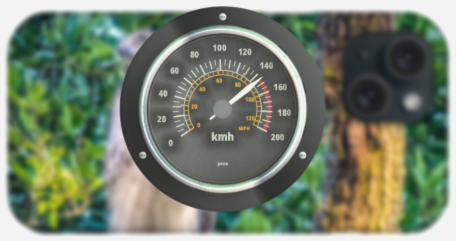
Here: 145 km/h
